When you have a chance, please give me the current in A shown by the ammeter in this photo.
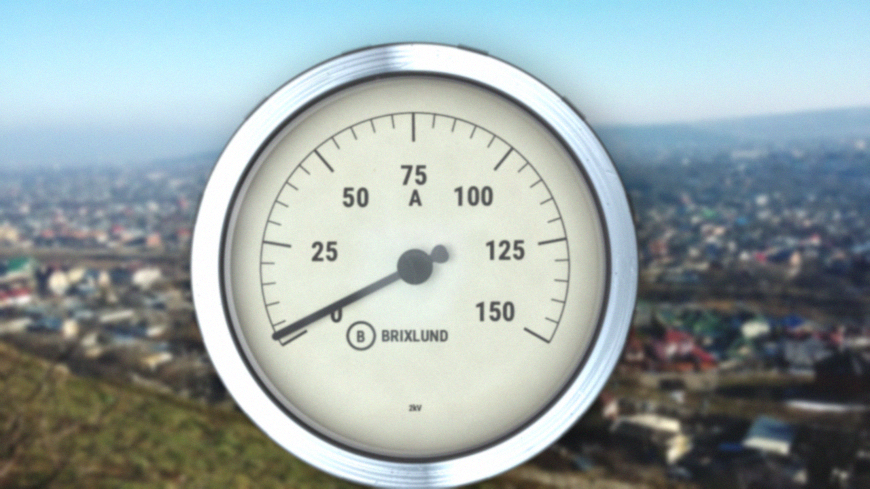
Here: 2.5 A
